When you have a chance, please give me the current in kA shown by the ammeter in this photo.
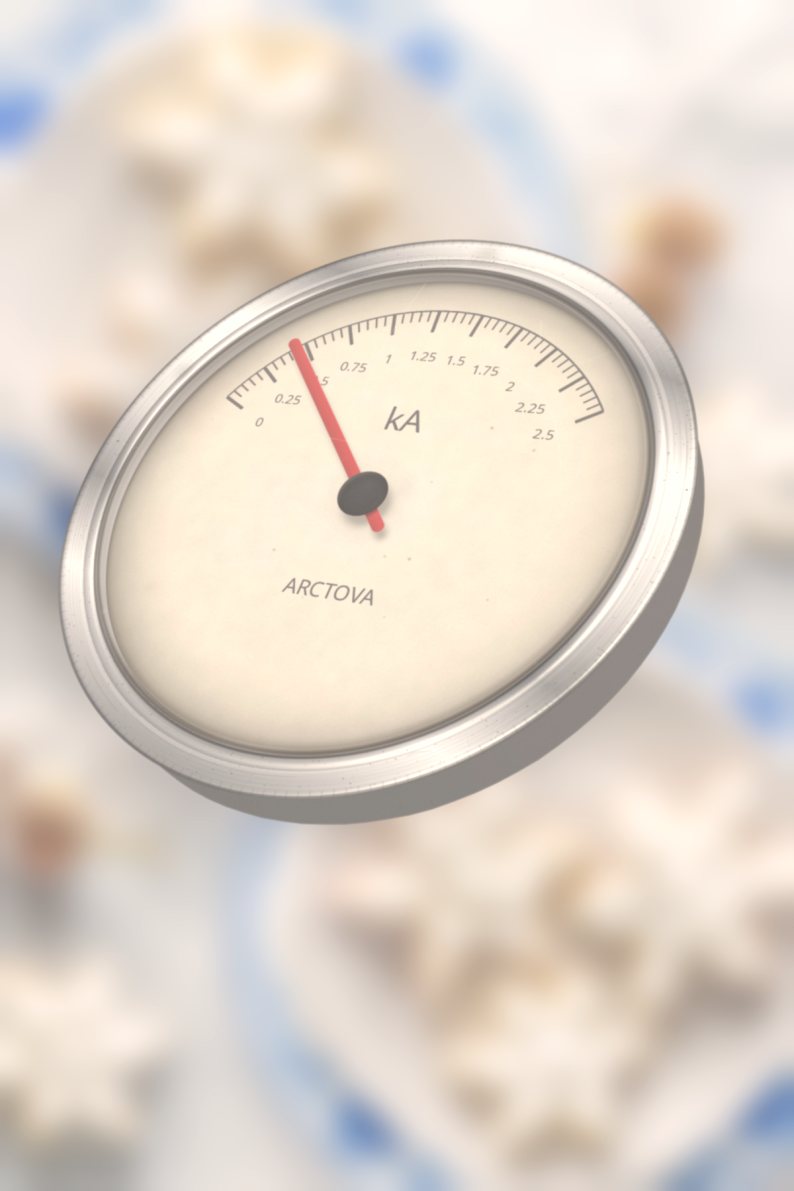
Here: 0.45 kA
